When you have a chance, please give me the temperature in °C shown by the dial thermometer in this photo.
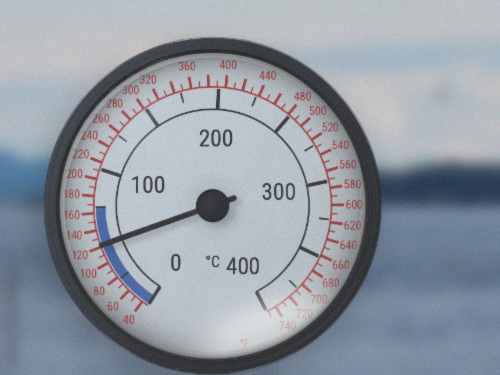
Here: 50 °C
